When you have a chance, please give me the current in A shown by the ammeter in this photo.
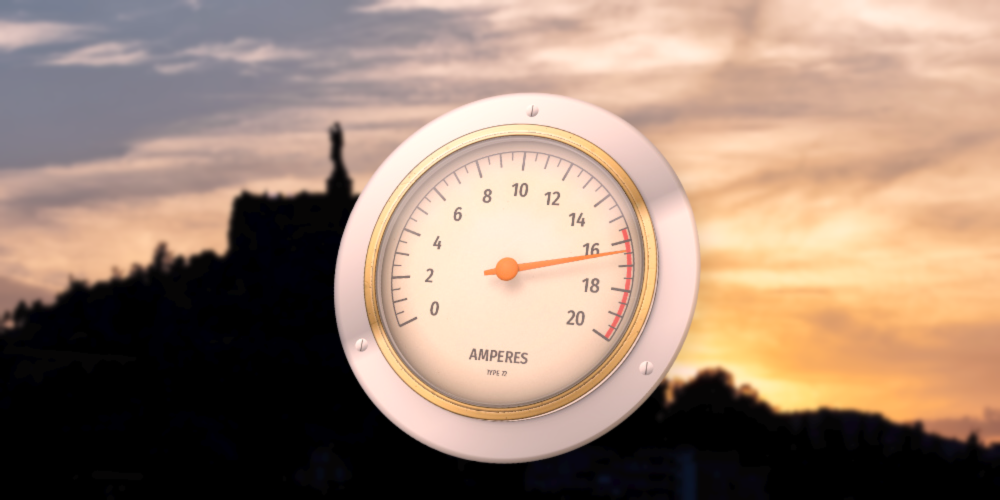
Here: 16.5 A
